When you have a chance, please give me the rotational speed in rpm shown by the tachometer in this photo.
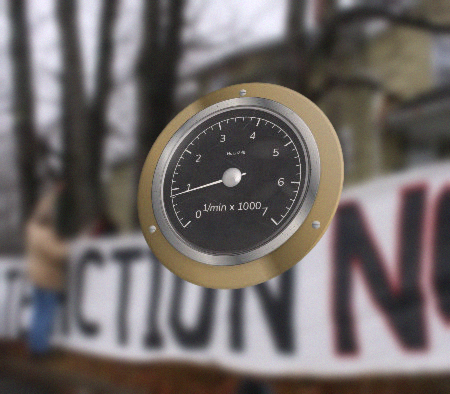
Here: 800 rpm
